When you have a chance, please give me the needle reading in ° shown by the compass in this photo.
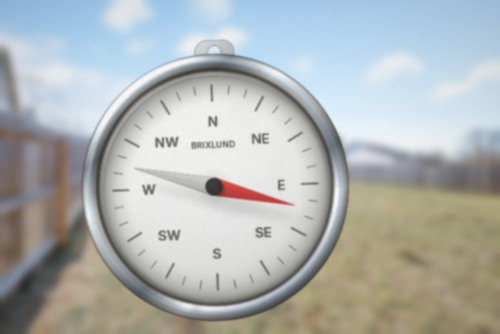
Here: 105 °
